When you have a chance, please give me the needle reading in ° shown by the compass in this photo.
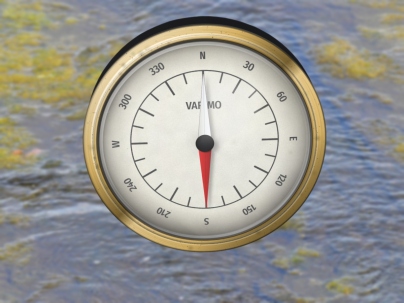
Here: 180 °
